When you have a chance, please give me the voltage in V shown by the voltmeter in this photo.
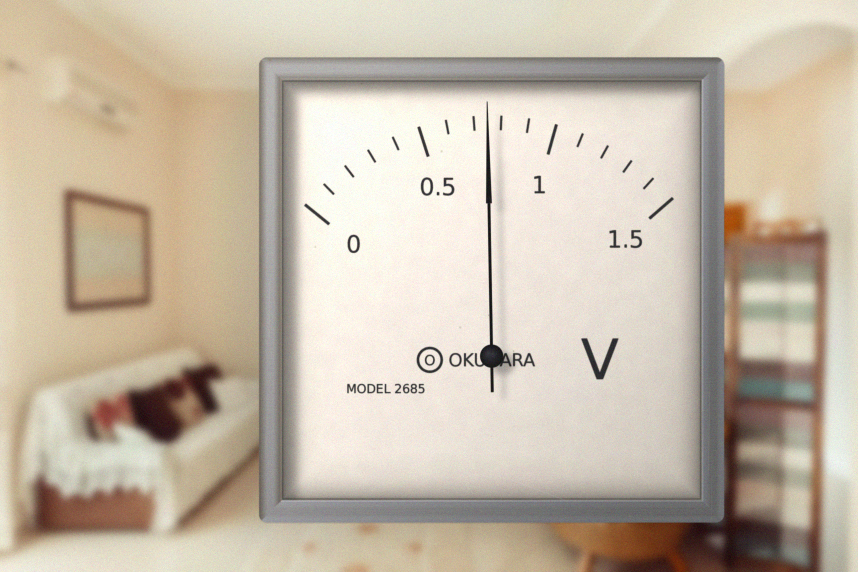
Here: 0.75 V
